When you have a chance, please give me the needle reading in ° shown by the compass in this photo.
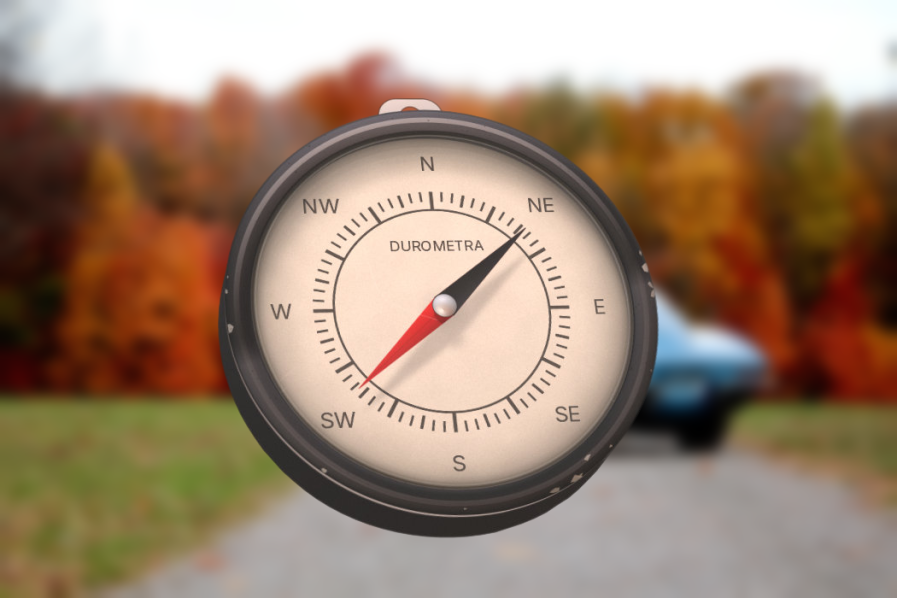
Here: 227.5 °
